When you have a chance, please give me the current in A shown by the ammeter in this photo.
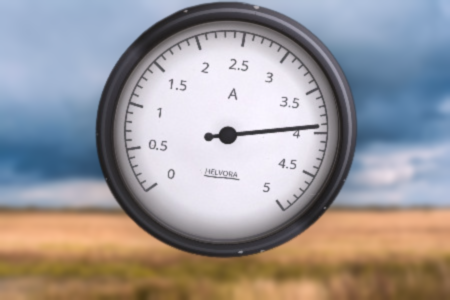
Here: 3.9 A
